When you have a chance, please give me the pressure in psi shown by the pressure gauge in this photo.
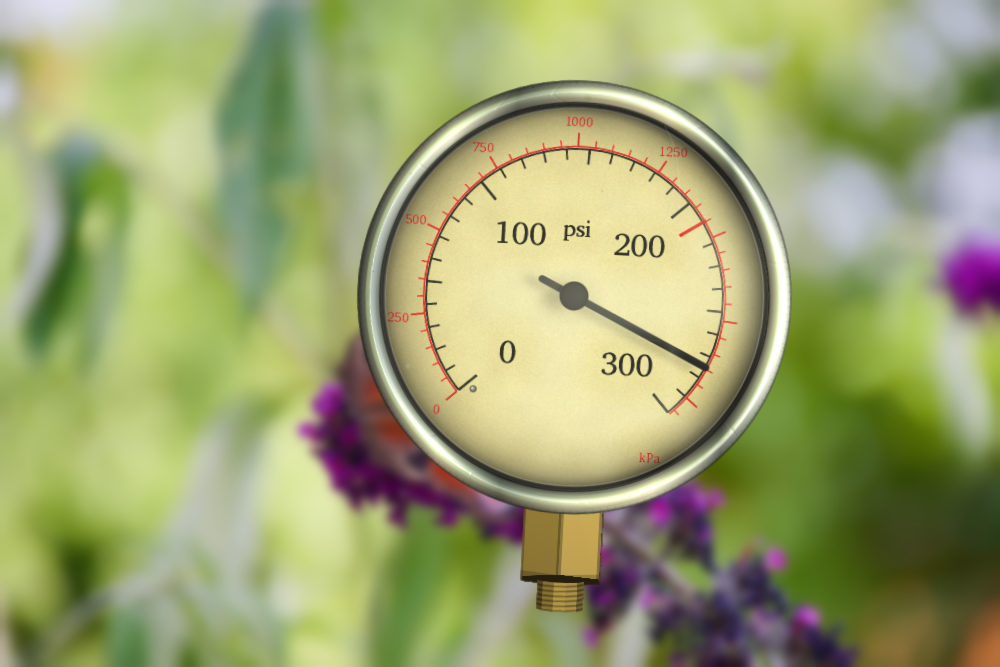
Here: 275 psi
